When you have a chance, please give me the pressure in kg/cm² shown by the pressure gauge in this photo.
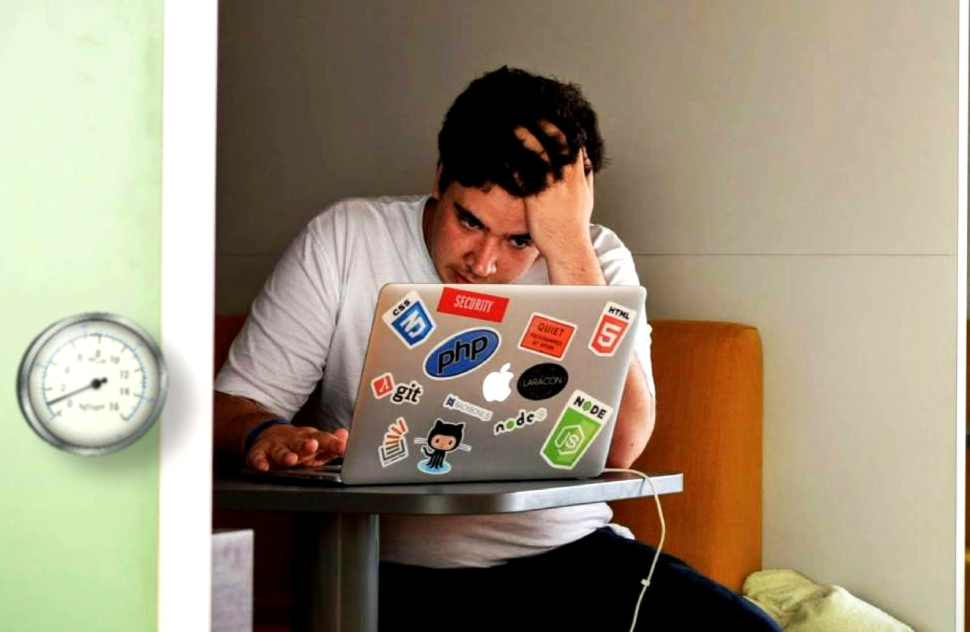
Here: 1 kg/cm²
